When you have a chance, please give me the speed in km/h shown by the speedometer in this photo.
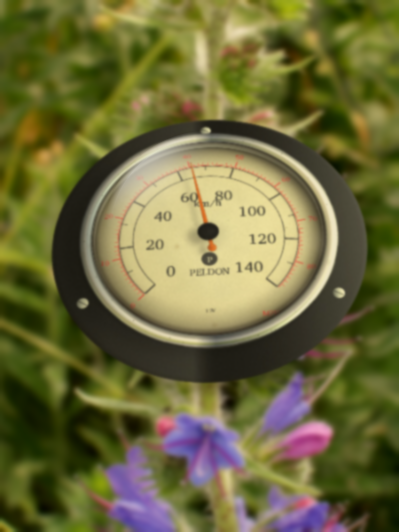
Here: 65 km/h
